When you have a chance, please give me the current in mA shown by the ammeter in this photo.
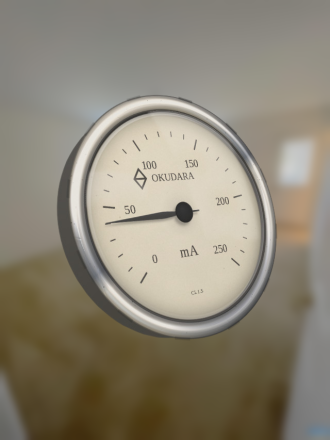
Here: 40 mA
